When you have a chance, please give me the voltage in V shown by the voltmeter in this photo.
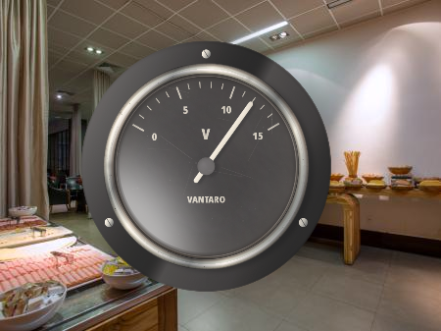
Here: 12 V
